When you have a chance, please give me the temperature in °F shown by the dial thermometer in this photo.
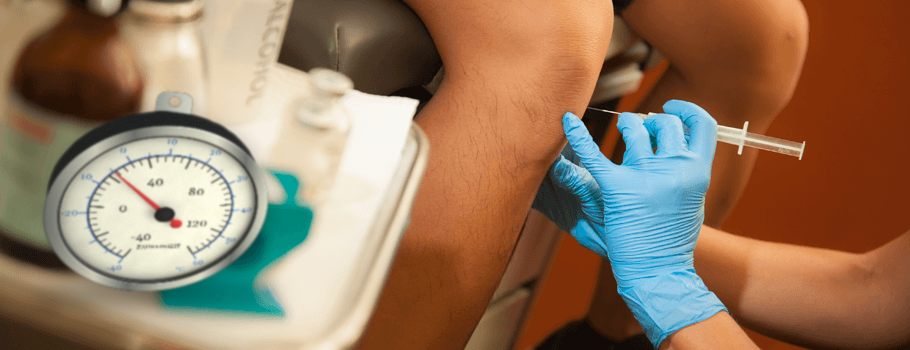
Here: 24 °F
